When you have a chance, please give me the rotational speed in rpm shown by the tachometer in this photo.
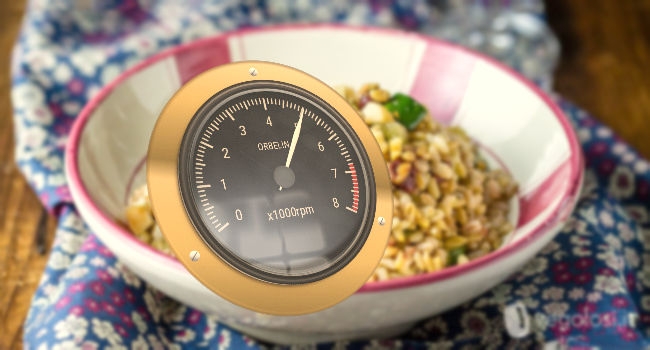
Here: 5000 rpm
